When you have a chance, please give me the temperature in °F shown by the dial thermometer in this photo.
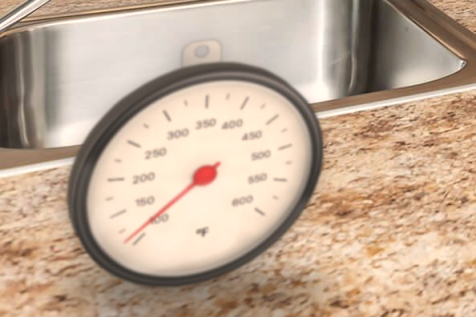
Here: 112.5 °F
